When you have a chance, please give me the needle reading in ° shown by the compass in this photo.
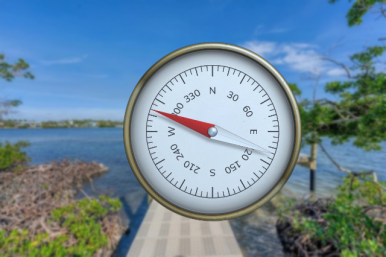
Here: 290 °
